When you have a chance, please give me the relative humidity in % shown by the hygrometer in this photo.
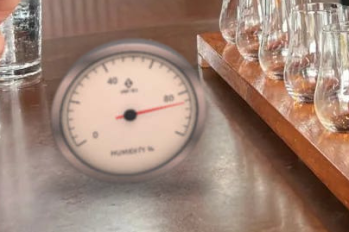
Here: 84 %
